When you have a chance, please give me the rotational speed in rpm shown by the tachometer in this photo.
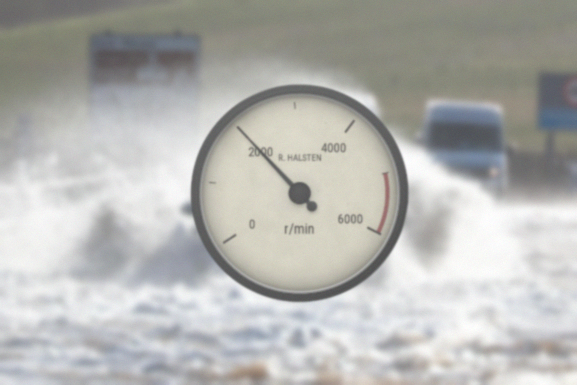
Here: 2000 rpm
